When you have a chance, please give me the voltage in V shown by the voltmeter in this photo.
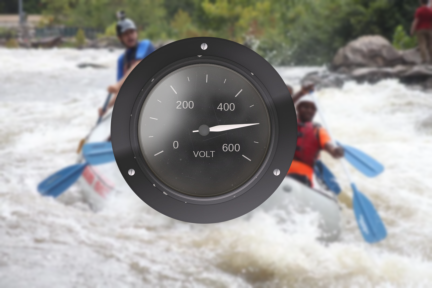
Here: 500 V
